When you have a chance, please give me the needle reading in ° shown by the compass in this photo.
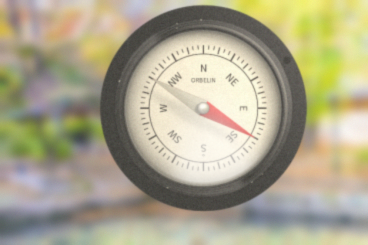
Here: 120 °
